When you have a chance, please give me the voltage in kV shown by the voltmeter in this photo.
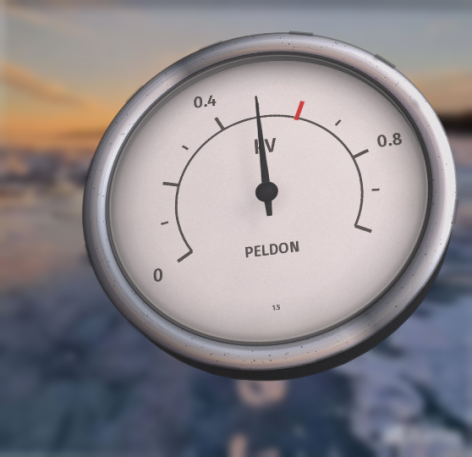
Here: 0.5 kV
